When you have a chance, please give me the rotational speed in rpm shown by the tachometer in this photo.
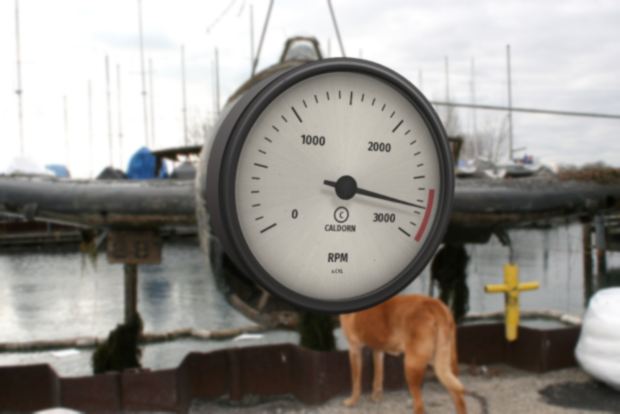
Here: 2750 rpm
